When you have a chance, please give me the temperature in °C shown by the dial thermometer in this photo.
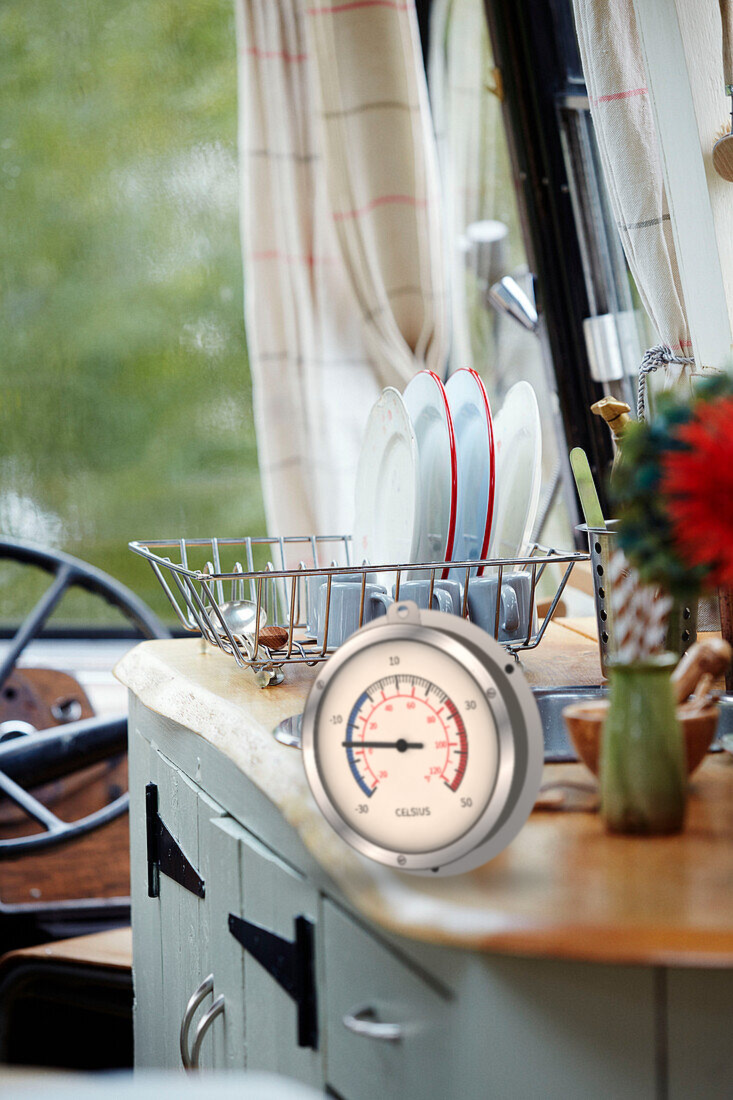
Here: -15 °C
